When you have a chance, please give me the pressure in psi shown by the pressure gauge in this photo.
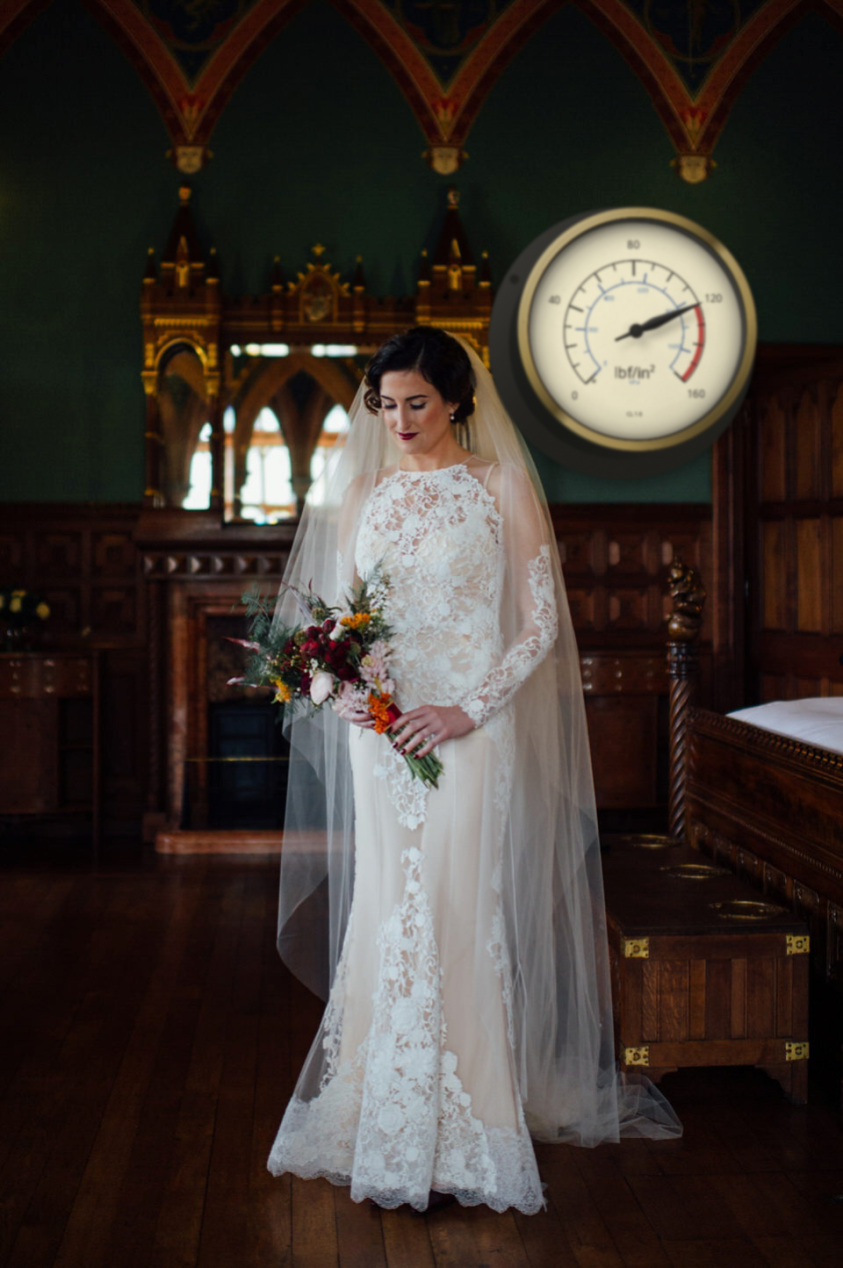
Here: 120 psi
